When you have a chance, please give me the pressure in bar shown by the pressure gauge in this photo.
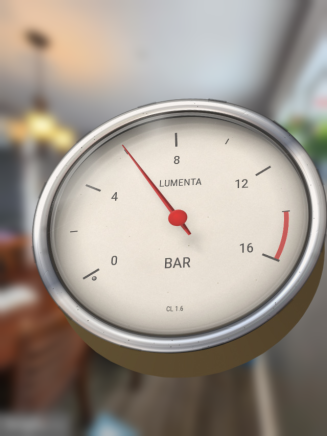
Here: 6 bar
